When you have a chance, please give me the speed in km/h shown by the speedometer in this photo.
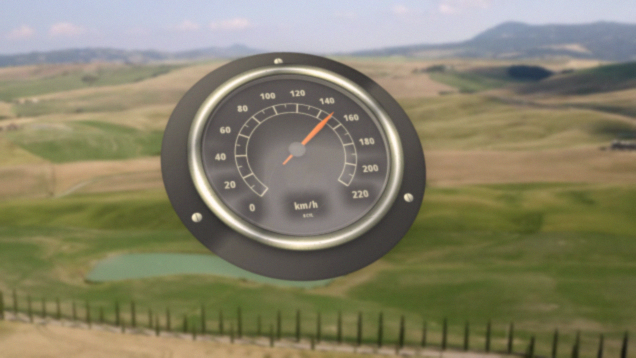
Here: 150 km/h
